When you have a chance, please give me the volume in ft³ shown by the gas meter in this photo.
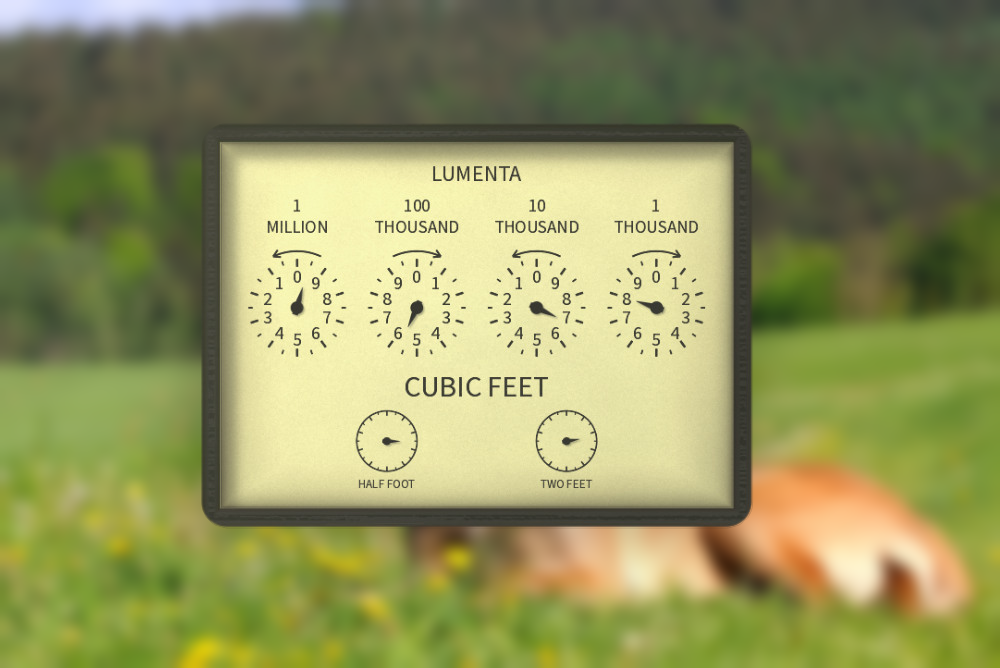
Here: 956800 ft³
